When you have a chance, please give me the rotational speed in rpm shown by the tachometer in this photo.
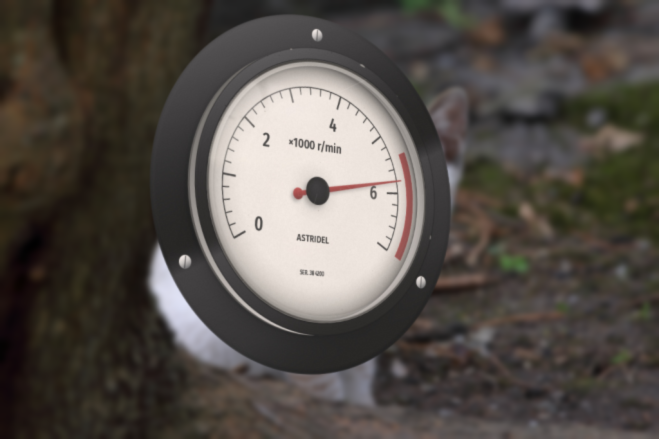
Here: 5800 rpm
